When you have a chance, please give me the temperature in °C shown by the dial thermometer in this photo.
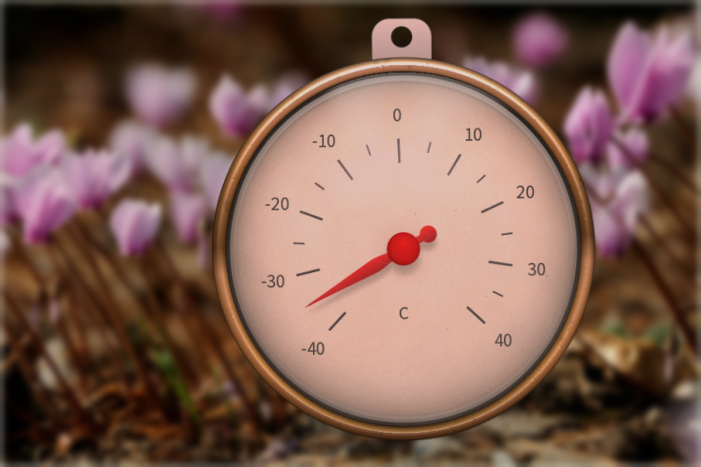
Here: -35 °C
